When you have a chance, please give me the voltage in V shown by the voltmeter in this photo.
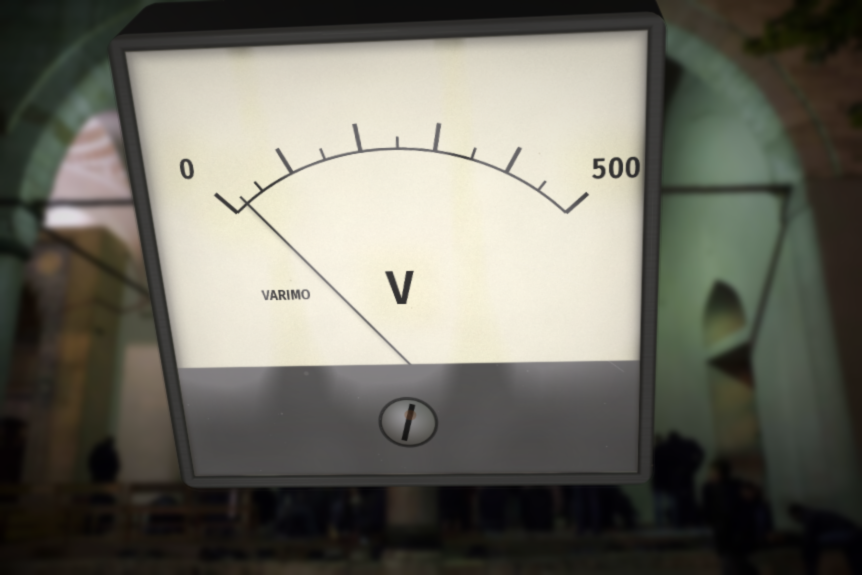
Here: 25 V
